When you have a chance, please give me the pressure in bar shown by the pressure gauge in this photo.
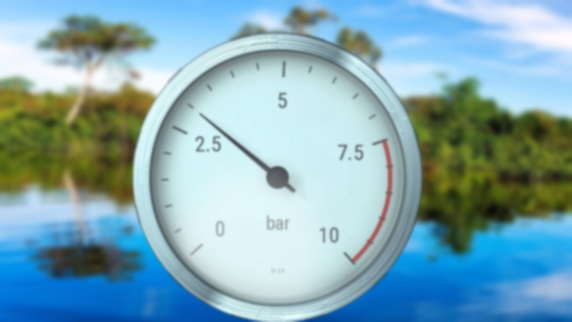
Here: 3 bar
